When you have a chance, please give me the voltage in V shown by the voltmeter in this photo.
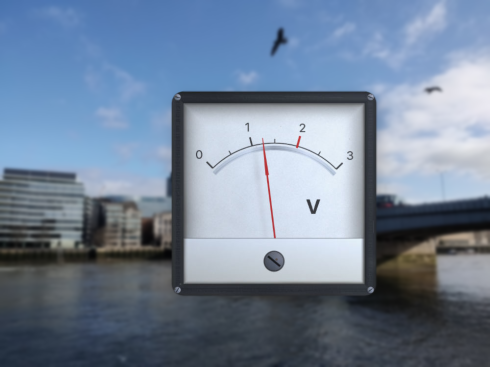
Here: 1.25 V
